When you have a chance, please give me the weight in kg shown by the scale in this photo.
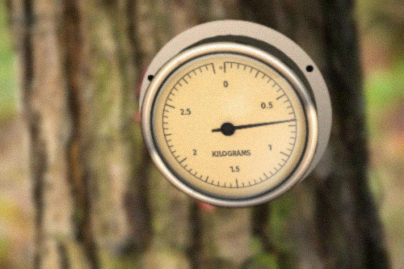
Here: 0.7 kg
